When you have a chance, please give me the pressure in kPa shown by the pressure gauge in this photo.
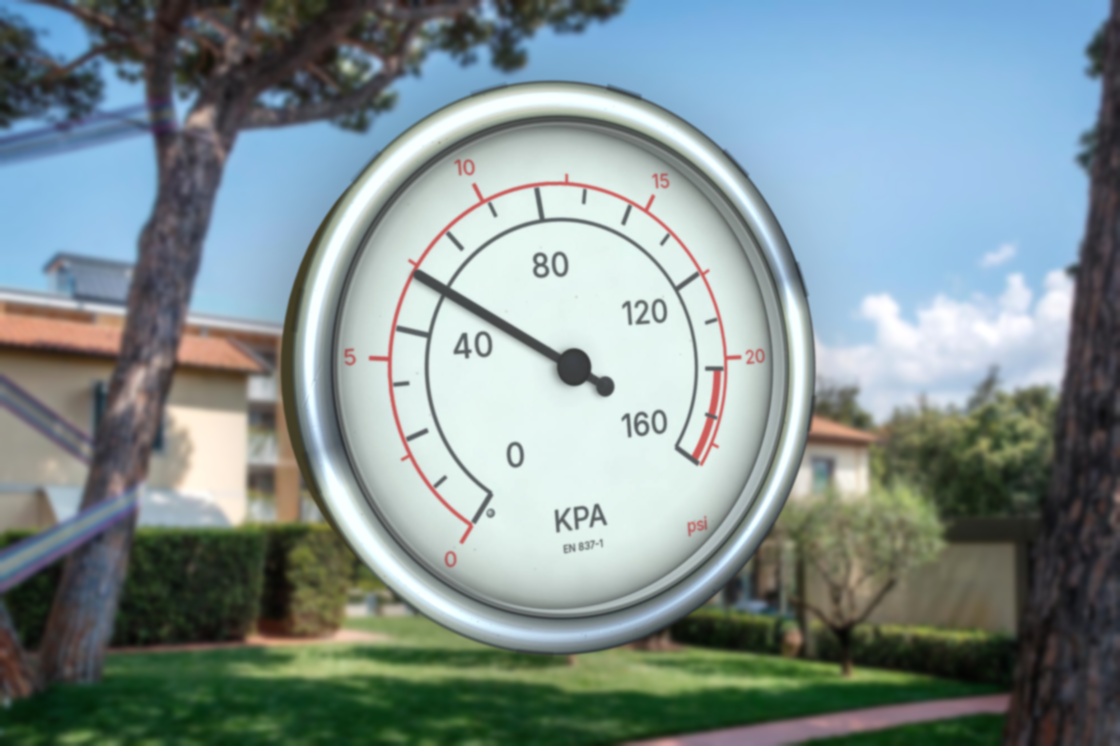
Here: 50 kPa
